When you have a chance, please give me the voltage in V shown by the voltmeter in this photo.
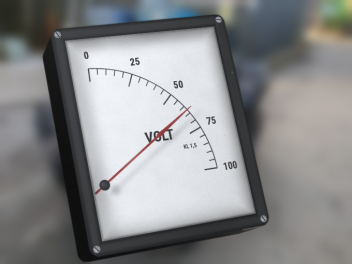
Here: 62.5 V
